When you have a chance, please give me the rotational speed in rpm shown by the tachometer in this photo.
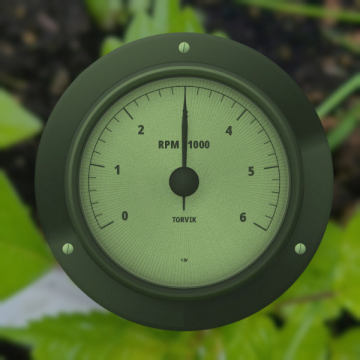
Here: 3000 rpm
